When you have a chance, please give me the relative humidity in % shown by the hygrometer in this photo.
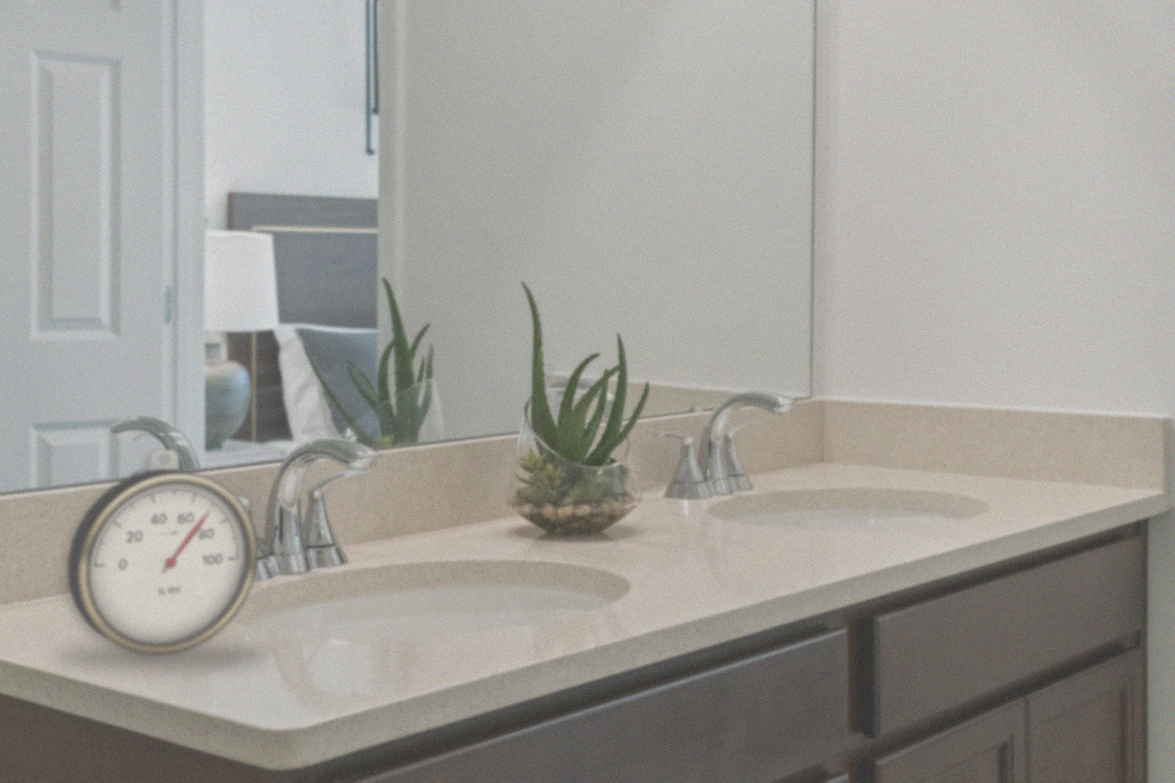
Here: 70 %
